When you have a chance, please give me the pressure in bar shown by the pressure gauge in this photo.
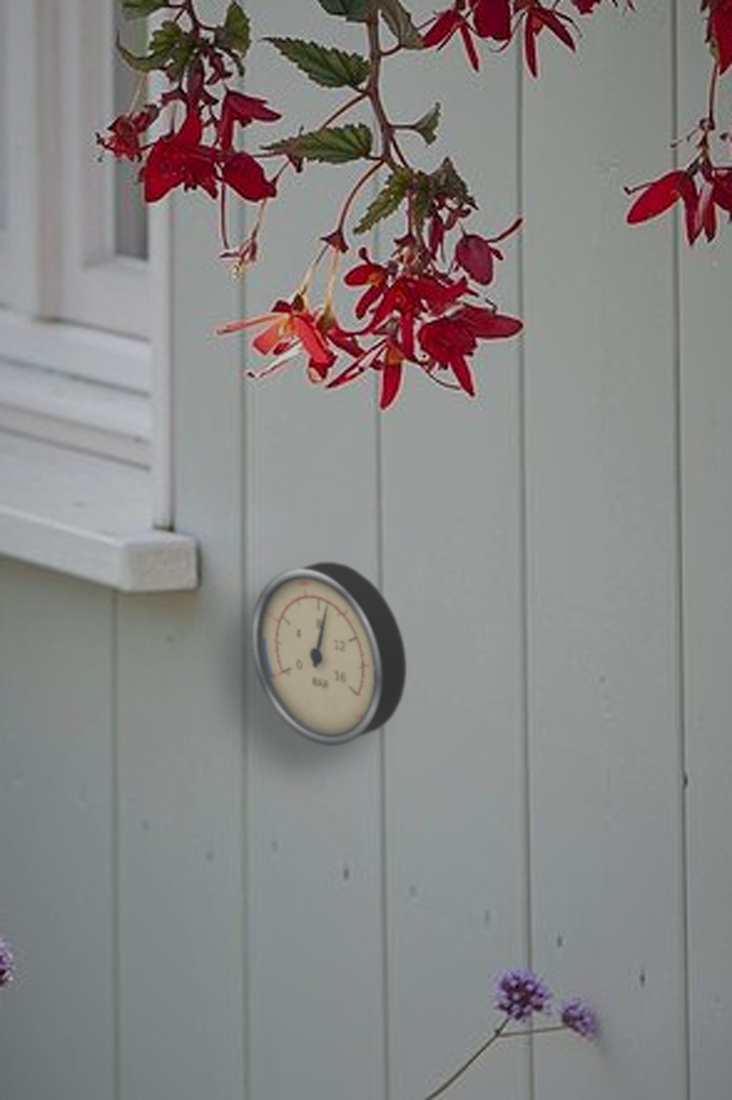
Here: 9 bar
